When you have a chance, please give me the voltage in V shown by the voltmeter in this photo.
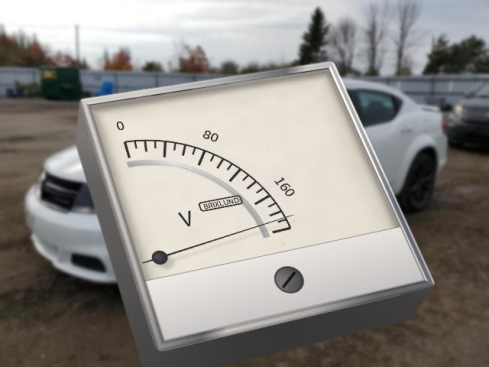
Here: 190 V
